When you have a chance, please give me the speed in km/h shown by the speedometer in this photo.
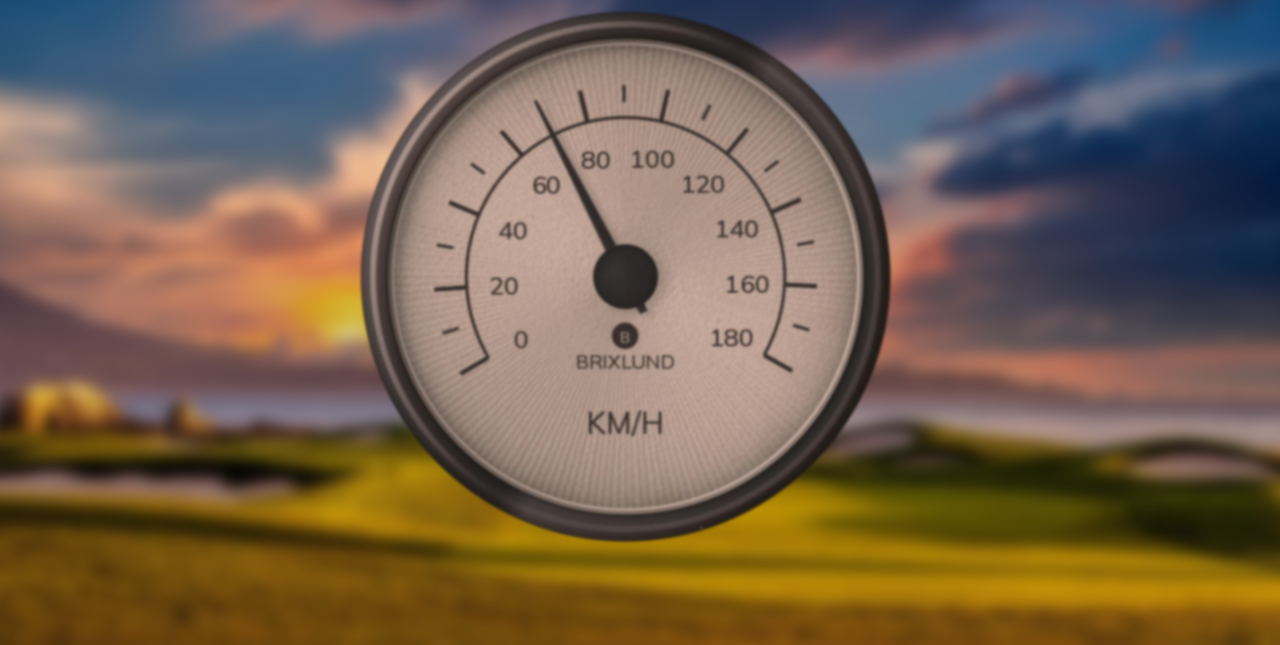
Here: 70 km/h
